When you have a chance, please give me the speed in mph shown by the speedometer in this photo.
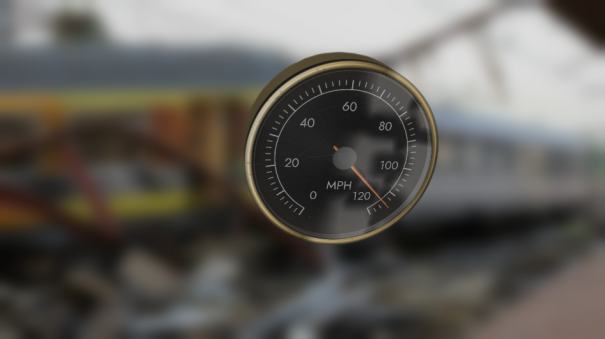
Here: 114 mph
